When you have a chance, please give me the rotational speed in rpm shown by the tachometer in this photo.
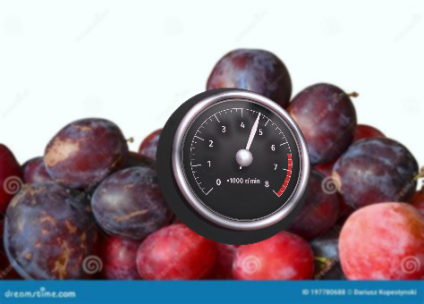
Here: 4600 rpm
